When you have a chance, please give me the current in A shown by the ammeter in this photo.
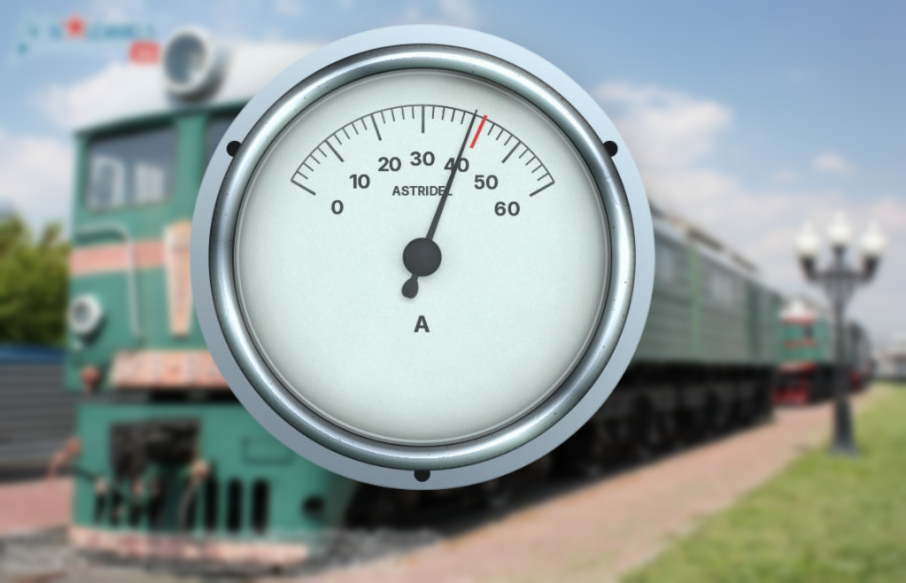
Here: 40 A
